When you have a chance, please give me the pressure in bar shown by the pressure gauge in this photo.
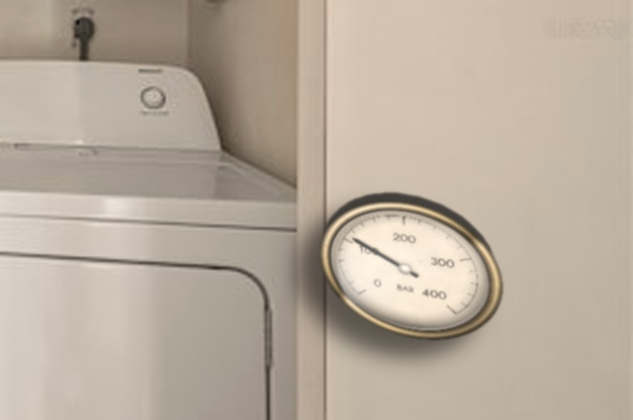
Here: 110 bar
